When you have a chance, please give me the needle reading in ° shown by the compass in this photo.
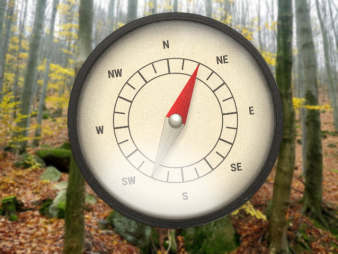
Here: 30 °
